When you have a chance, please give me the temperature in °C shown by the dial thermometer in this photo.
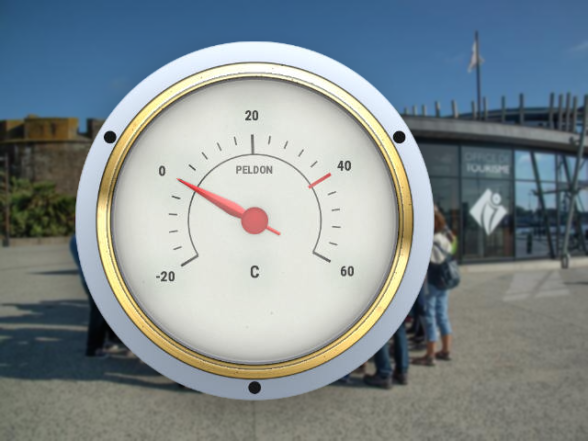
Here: 0 °C
